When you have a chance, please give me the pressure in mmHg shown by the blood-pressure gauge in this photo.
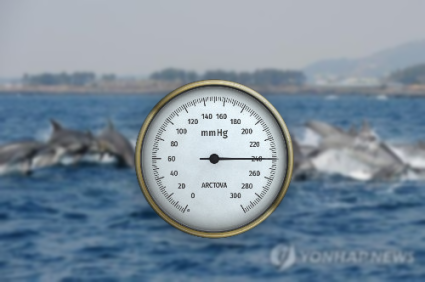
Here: 240 mmHg
